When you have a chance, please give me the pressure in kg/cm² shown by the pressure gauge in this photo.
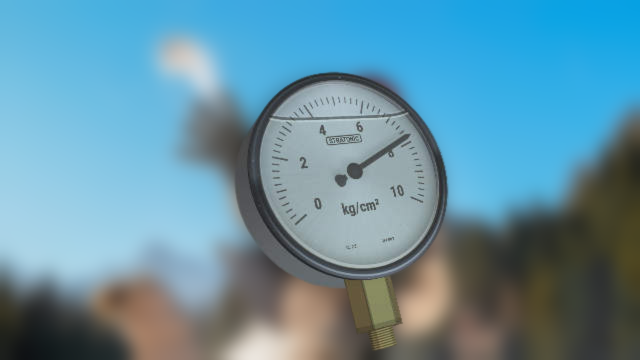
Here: 7.8 kg/cm²
